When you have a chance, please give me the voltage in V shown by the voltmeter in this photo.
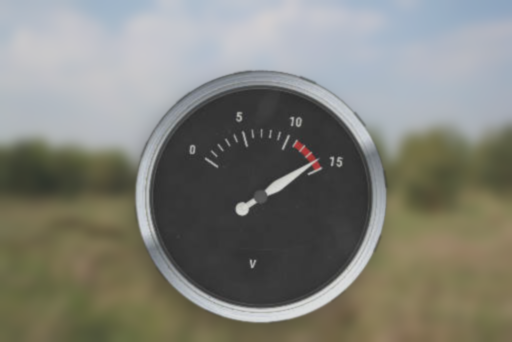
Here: 14 V
